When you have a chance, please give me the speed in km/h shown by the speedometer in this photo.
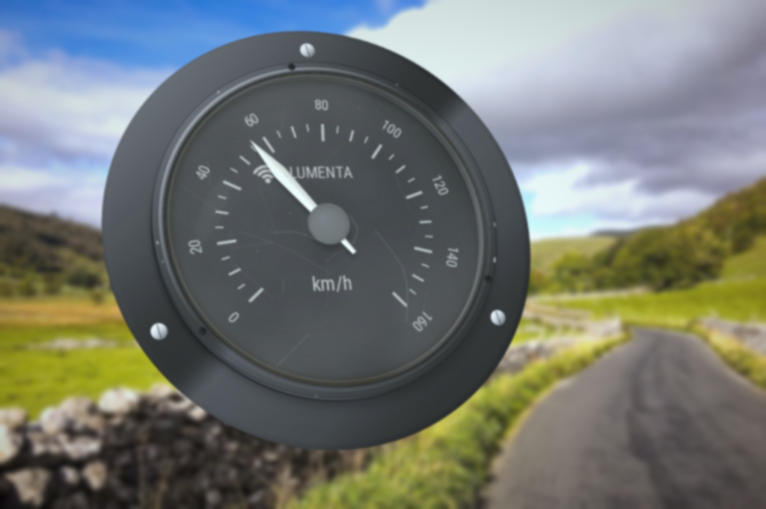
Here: 55 km/h
